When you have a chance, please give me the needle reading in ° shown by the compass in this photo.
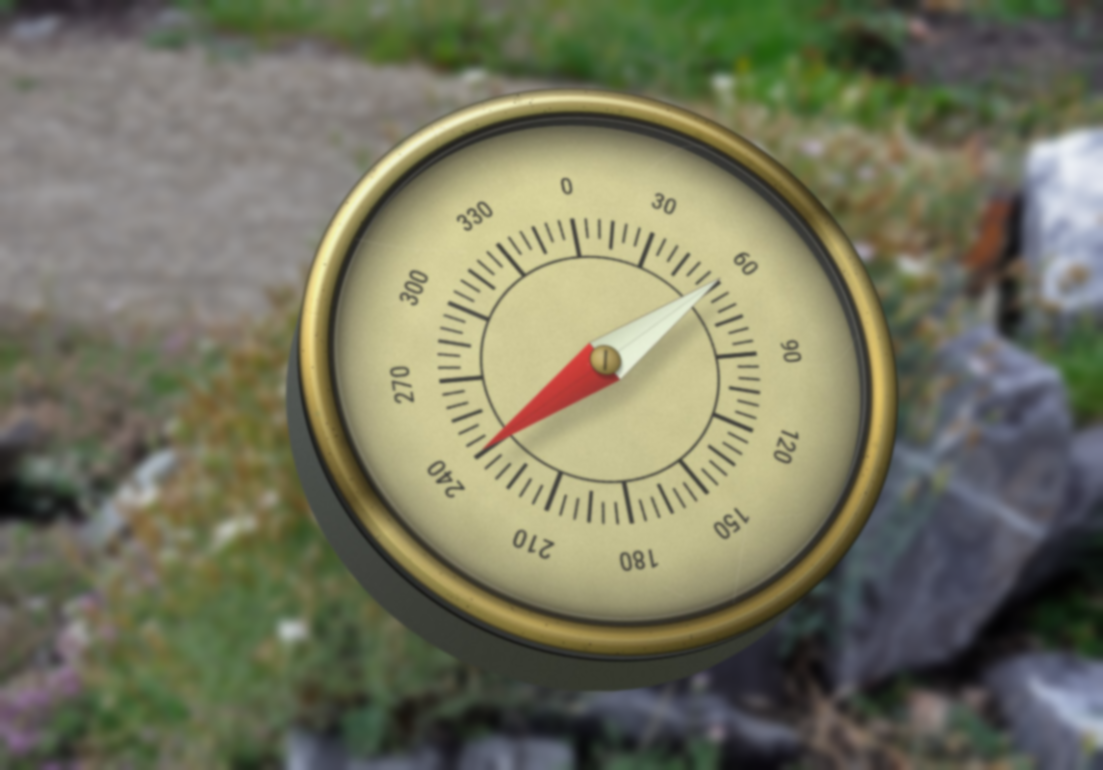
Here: 240 °
